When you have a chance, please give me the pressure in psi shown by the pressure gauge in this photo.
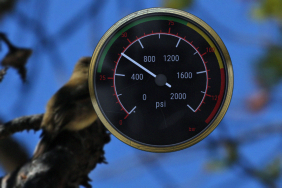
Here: 600 psi
